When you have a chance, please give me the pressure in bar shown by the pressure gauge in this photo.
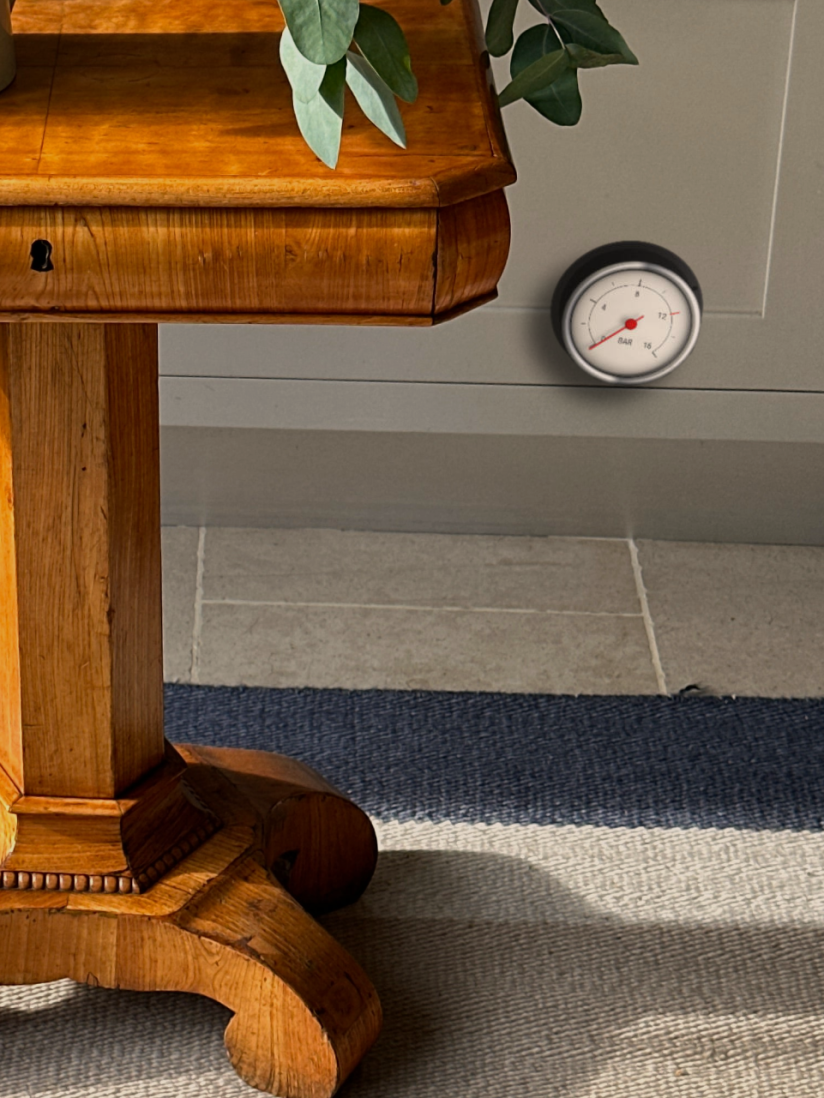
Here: 0 bar
